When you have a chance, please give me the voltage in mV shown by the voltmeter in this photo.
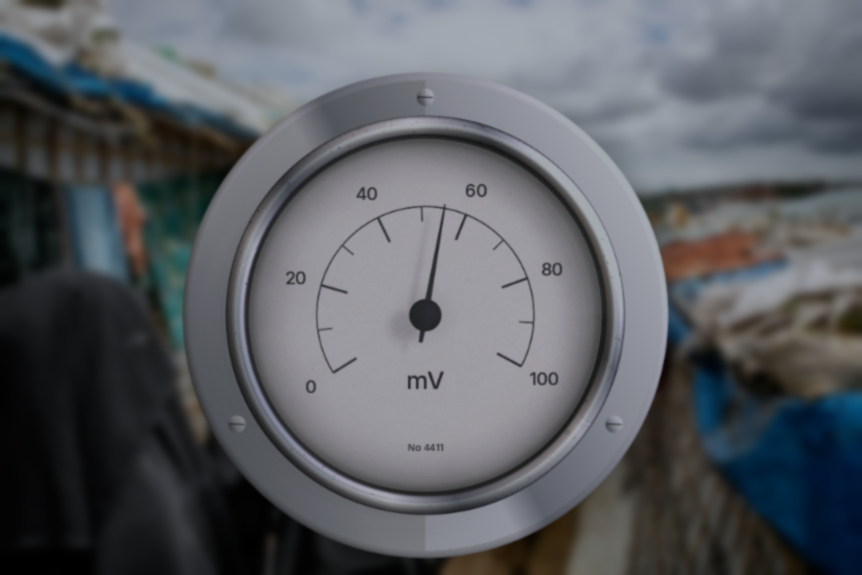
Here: 55 mV
